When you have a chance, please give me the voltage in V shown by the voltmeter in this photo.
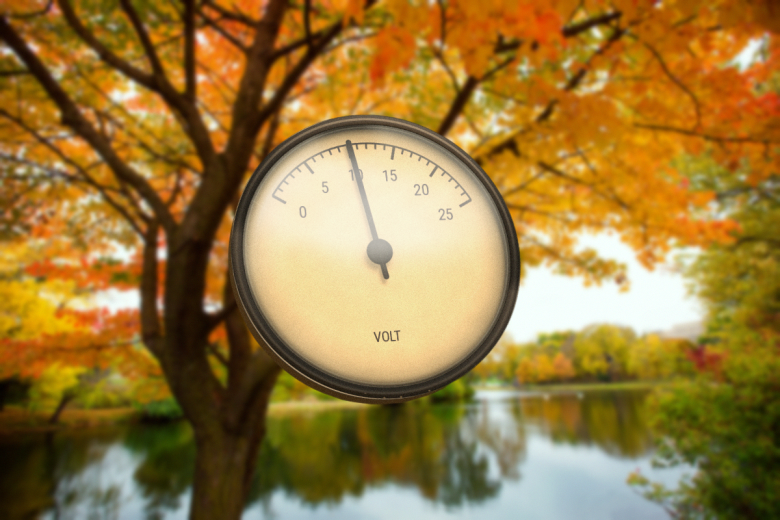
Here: 10 V
